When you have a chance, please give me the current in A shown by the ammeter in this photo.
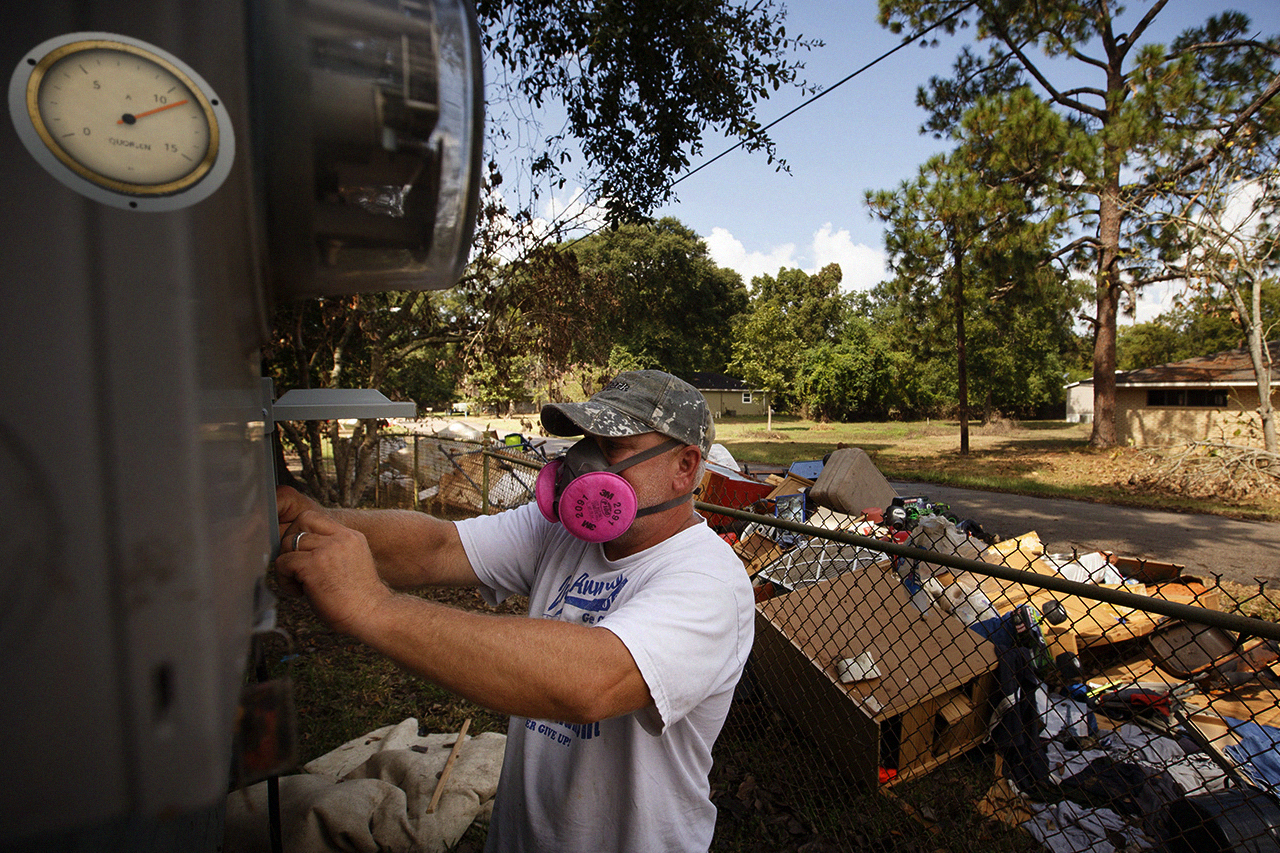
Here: 11 A
